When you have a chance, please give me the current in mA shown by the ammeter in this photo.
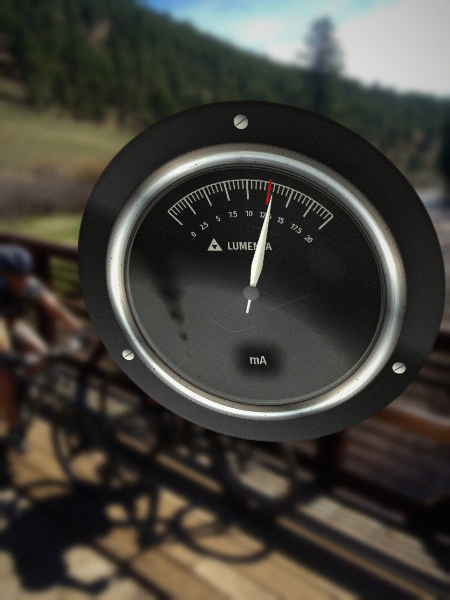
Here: 13 mA
